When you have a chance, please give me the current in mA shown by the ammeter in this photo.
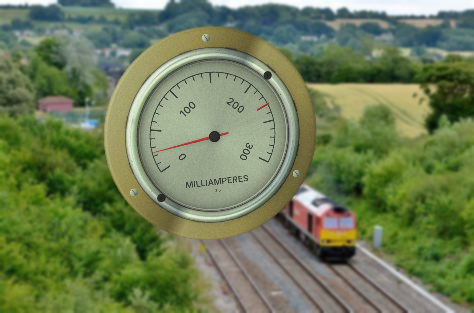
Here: 25 mA
